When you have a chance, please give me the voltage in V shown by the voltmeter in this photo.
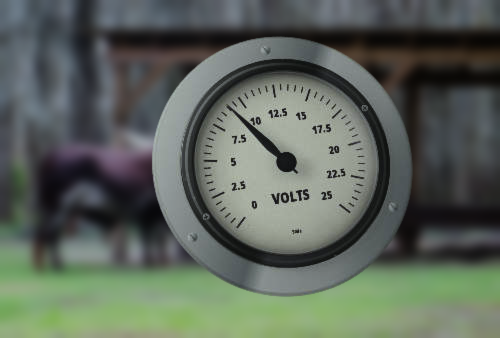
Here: 9 V
